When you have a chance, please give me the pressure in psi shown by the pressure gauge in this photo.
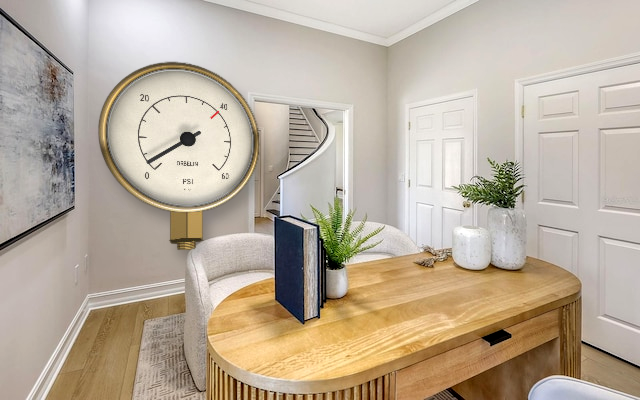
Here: 2.5 psi
